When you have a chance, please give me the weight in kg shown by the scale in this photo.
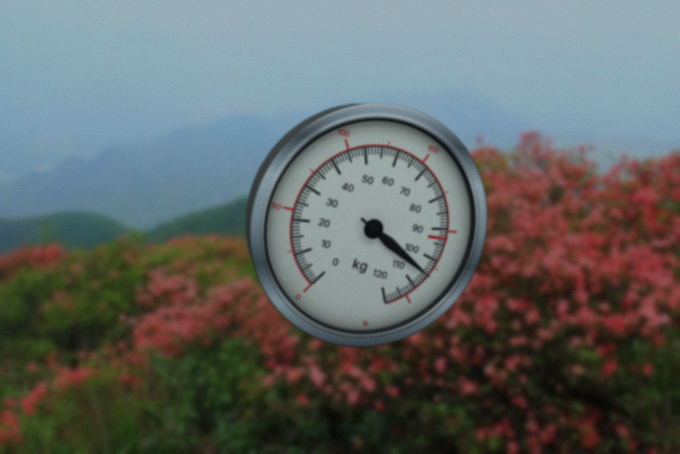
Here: 105 kg
